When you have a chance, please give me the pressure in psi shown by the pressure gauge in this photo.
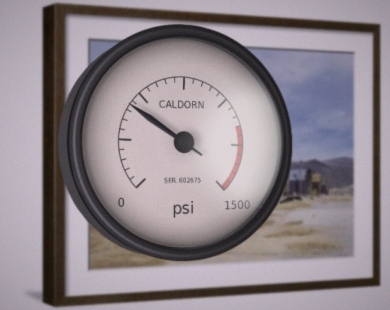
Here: 425 psi
